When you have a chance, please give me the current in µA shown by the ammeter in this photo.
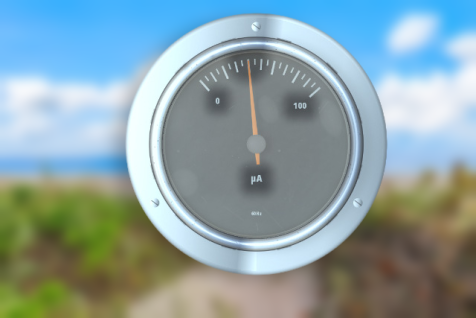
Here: 40 µA
